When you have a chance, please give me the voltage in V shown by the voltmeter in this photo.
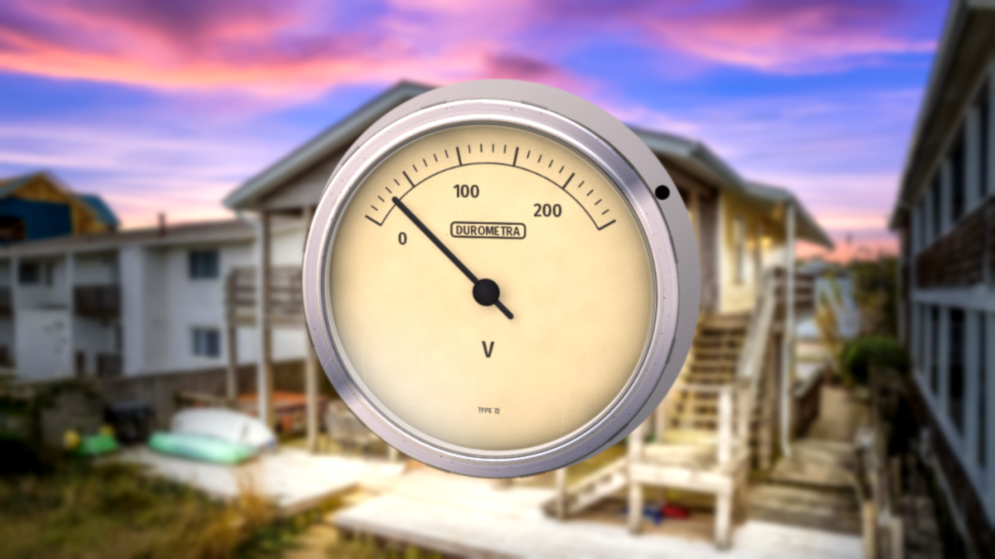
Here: 30 V
